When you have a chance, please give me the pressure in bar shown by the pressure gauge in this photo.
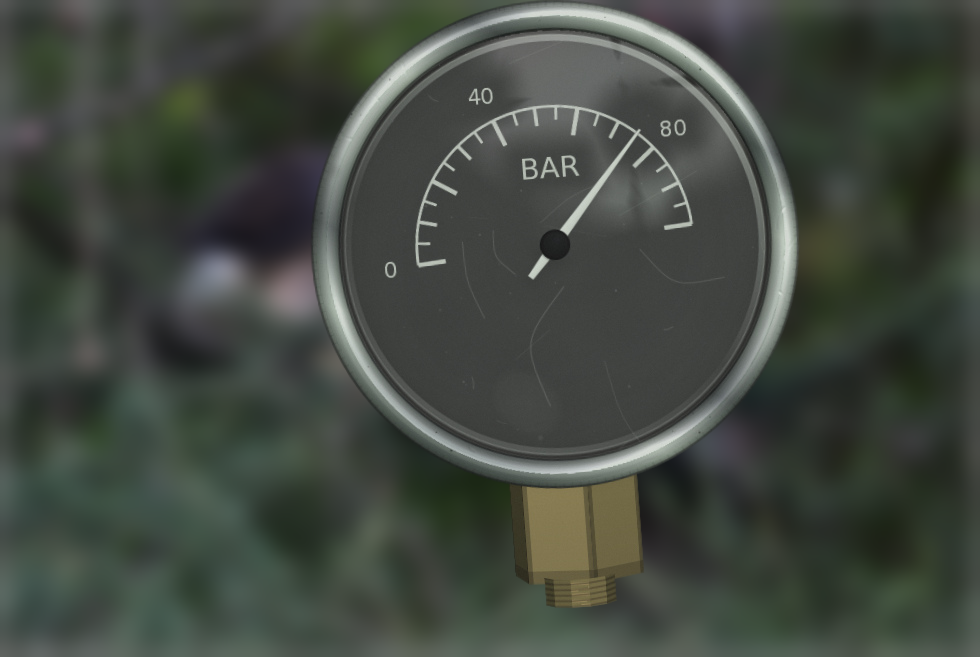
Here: 75 bar
